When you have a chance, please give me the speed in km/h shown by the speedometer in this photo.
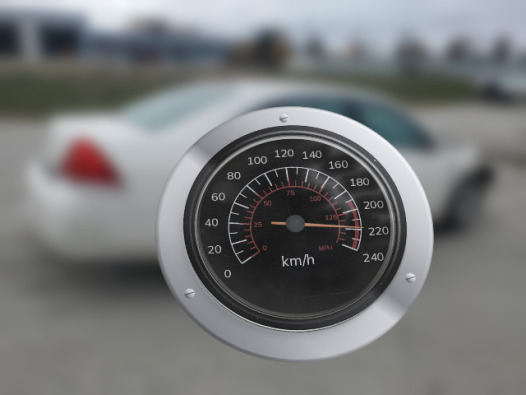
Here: 220 km/h
